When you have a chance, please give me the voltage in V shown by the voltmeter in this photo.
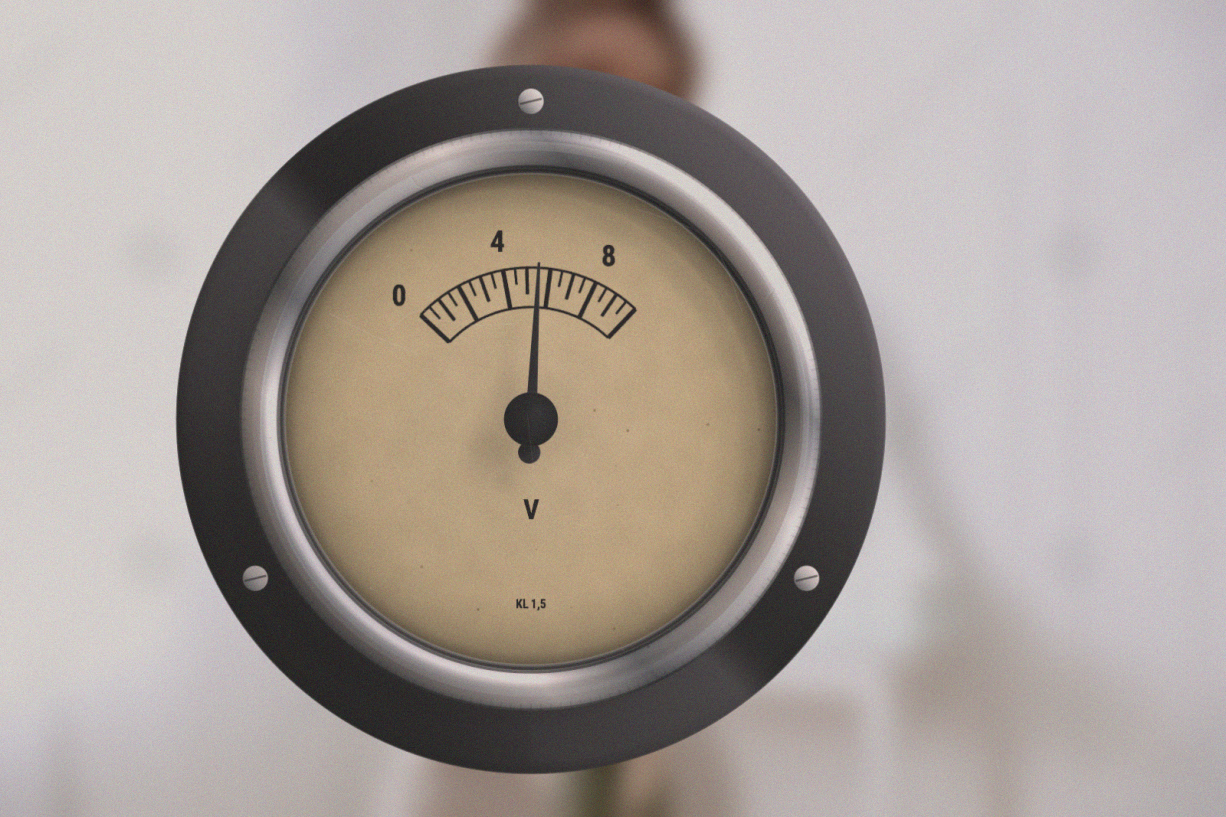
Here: 5.5 V
